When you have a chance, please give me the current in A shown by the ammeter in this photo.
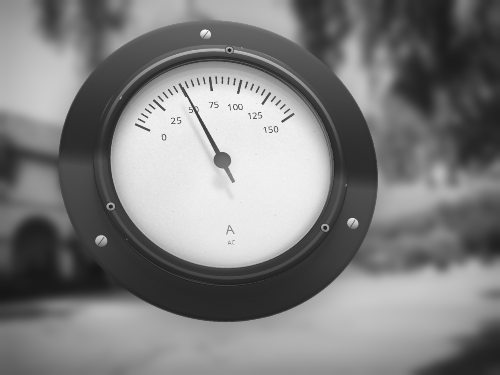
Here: 50 A
